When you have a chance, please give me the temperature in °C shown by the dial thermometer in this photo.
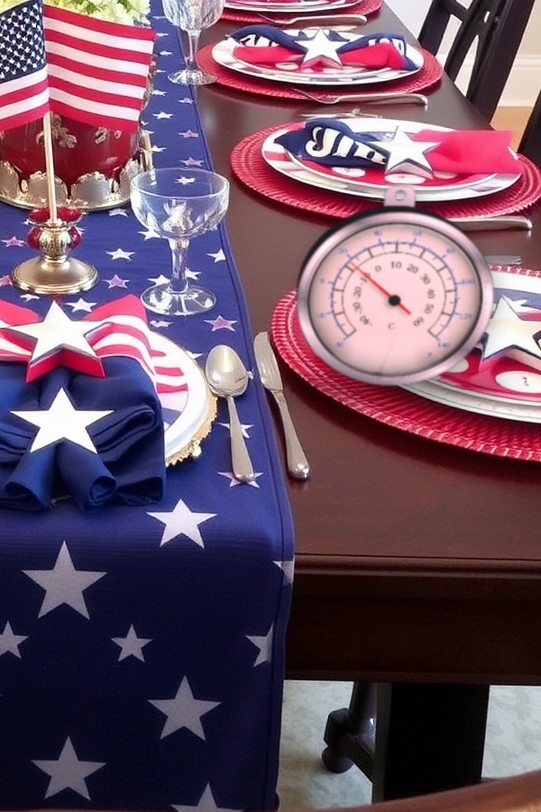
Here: -7.5 °C
